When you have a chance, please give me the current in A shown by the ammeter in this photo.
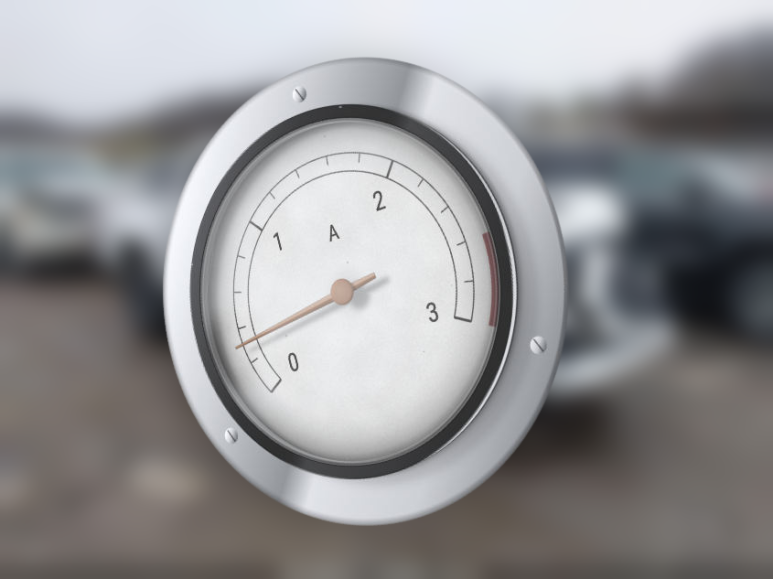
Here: 0.3 A
